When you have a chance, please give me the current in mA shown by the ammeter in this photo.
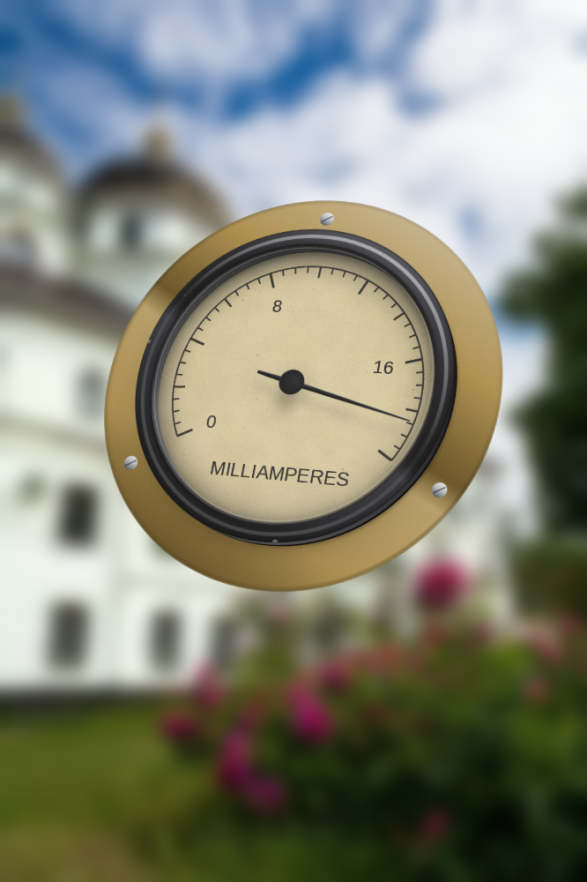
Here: 18.5 mA
